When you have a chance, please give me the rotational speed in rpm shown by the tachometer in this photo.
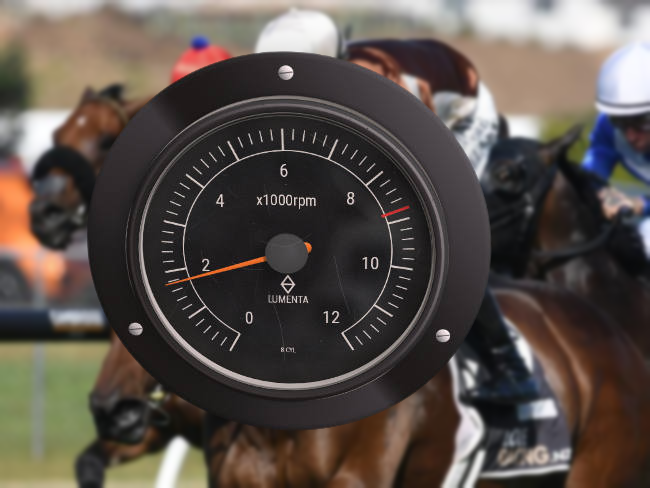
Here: 1800 rpm
